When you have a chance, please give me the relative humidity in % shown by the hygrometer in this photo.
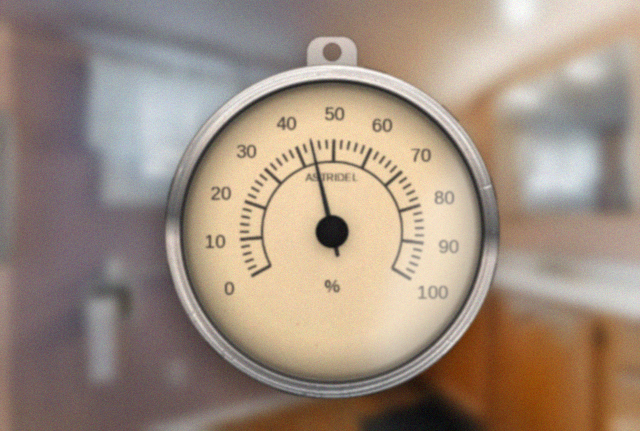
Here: 44 %
